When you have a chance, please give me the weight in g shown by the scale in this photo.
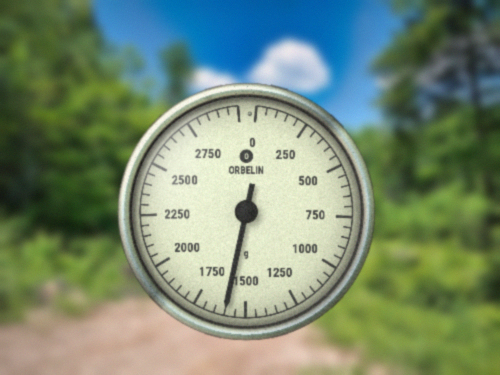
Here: 1600 g
